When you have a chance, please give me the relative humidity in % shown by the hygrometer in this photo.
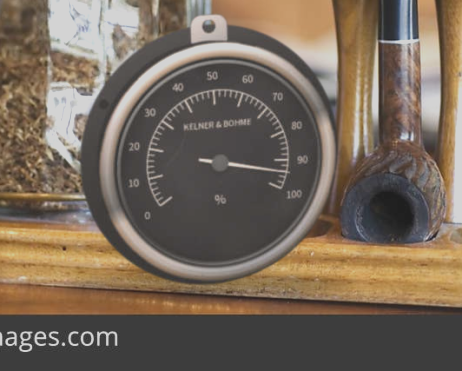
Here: 94 %
